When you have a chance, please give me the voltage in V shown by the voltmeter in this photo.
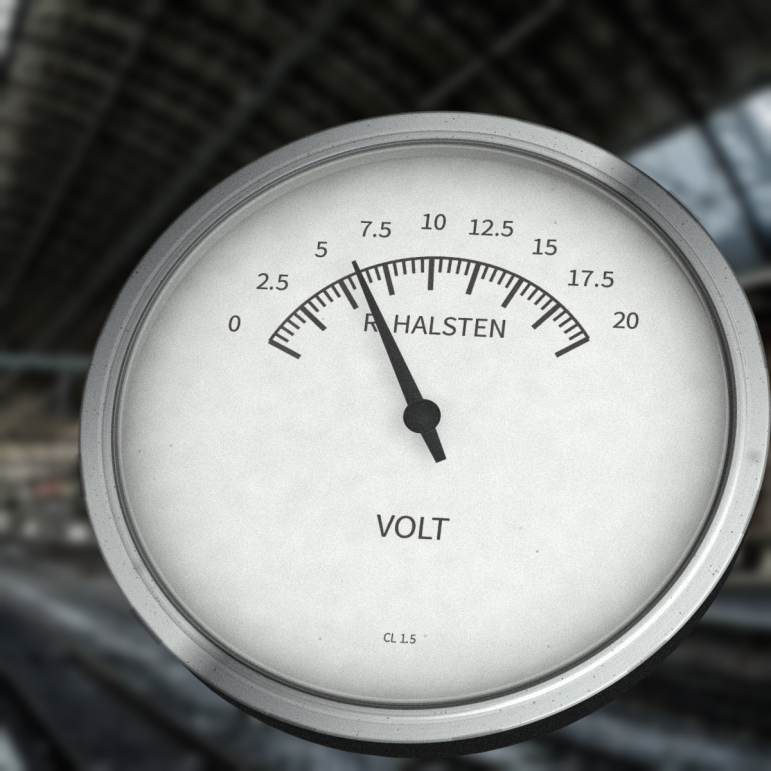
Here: 6 V
